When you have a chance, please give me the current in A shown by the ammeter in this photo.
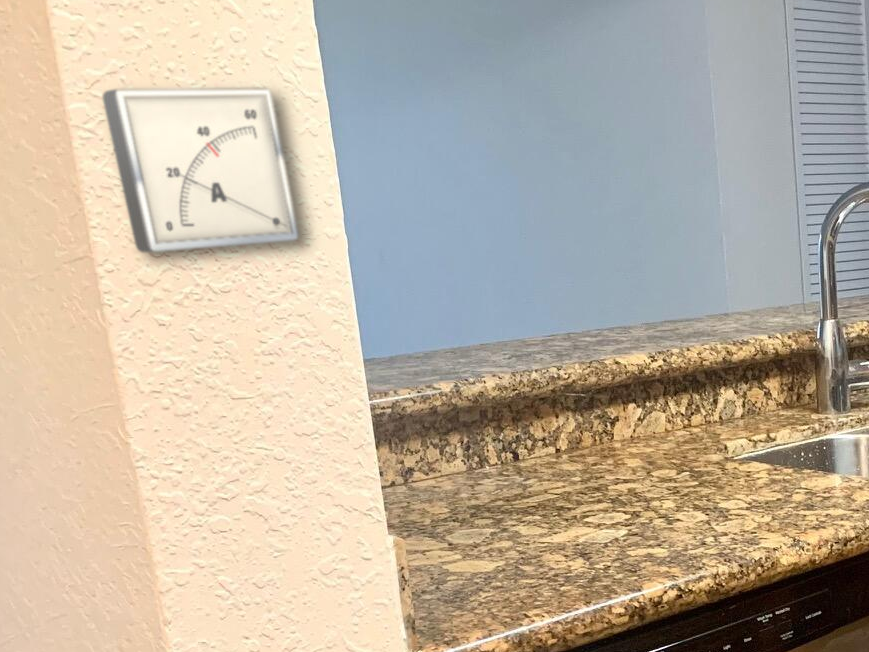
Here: 20 A
